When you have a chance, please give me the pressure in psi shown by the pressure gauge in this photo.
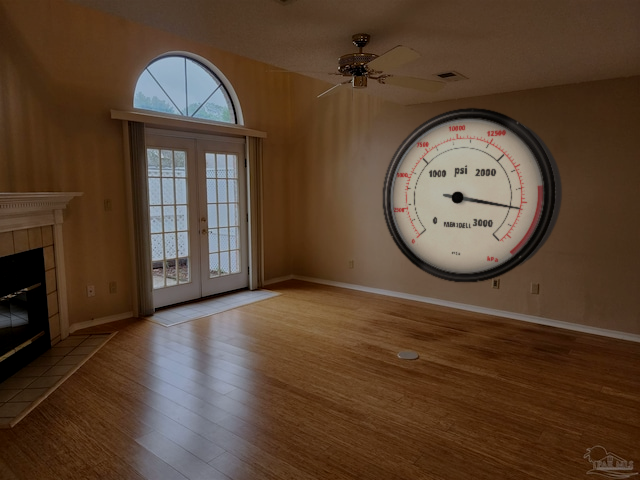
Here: 2600 psi
